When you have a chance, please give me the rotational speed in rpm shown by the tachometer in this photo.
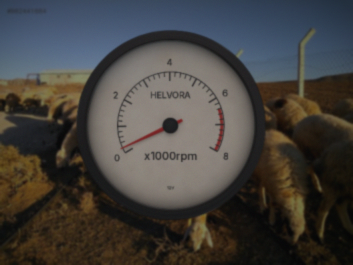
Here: 200 rpm
